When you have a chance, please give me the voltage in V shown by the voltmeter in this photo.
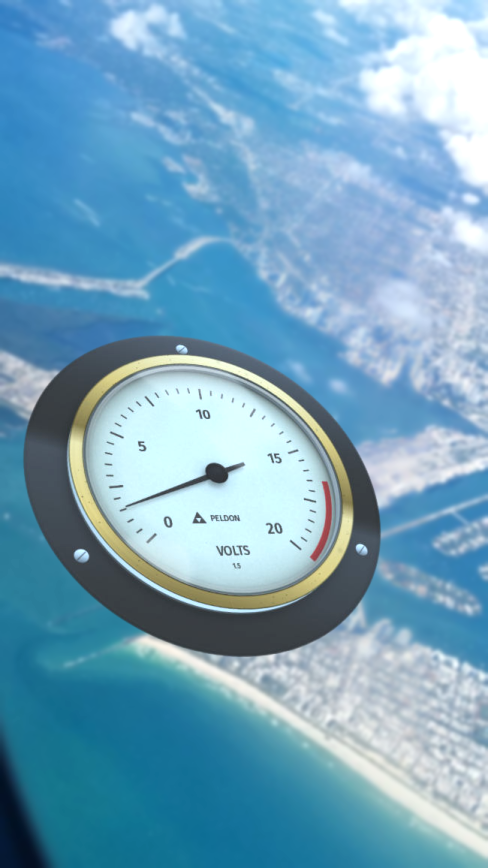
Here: 1.5 V
